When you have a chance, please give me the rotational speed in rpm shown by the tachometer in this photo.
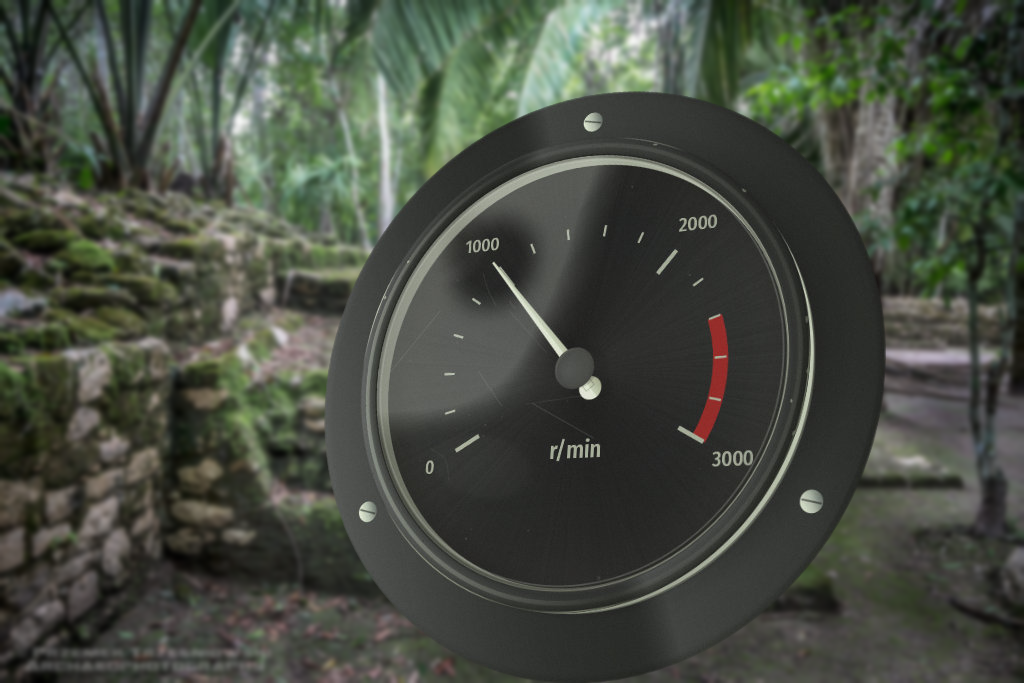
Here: 1000 rpm
